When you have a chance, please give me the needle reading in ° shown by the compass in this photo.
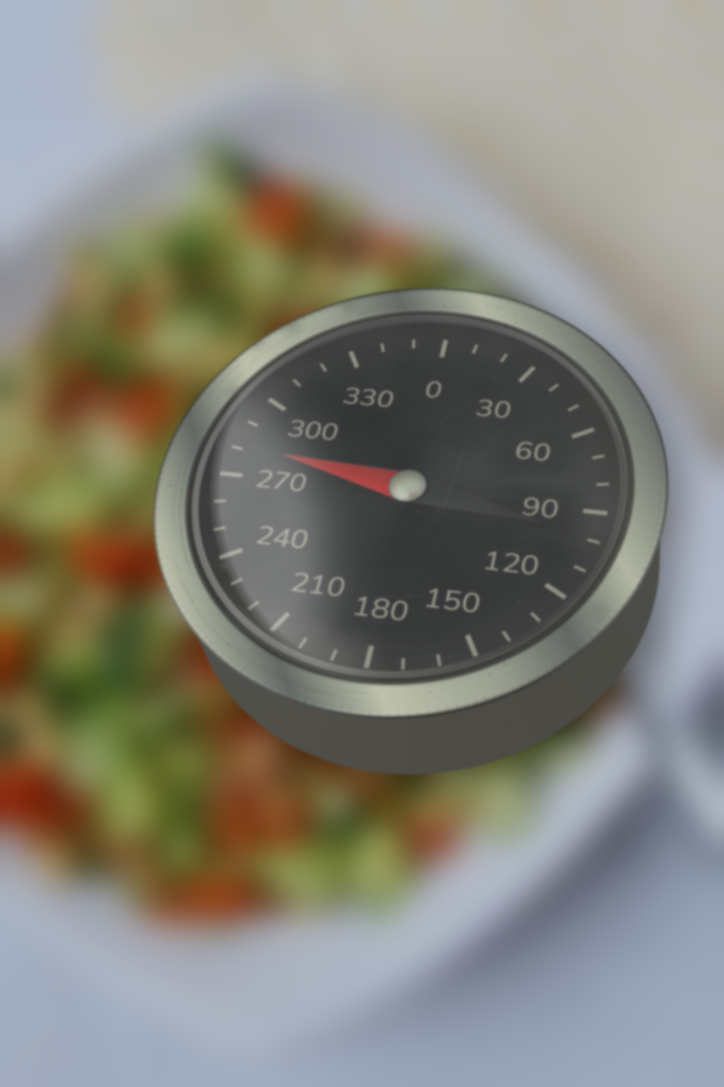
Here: 280 °
